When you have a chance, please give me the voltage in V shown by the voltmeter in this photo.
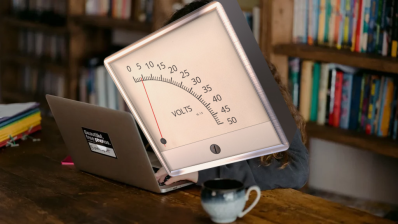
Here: 5 V
